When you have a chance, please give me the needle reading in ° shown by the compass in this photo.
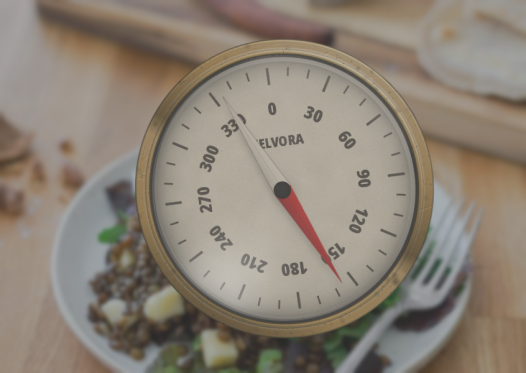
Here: 155 °
